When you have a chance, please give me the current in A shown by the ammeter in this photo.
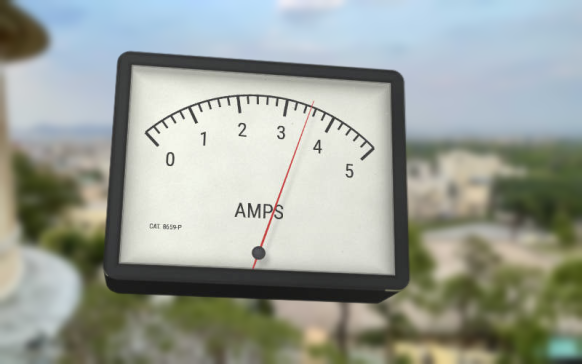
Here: 3.5 A
